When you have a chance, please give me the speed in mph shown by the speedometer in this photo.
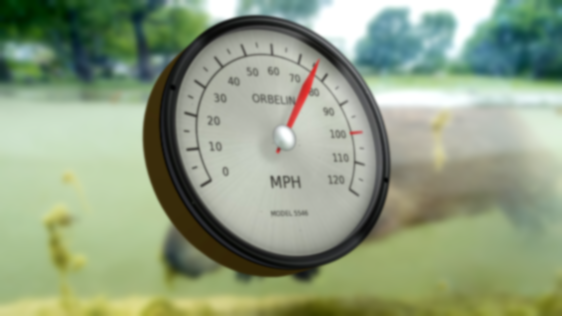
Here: 75 mph
